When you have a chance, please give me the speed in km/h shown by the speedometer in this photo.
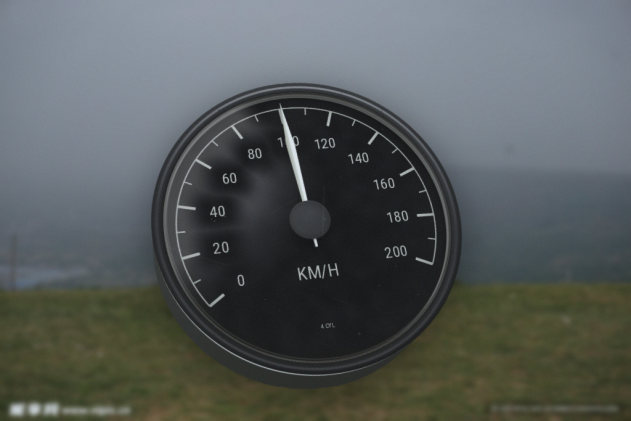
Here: 100 km/h
